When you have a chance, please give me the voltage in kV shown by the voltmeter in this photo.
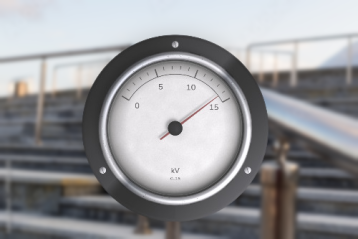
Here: 14 kV
